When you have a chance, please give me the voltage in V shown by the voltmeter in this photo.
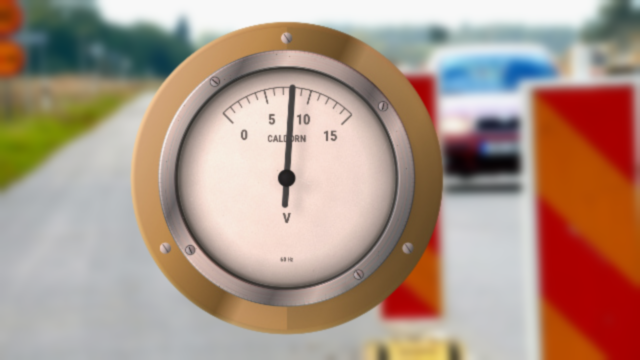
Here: 8 V
